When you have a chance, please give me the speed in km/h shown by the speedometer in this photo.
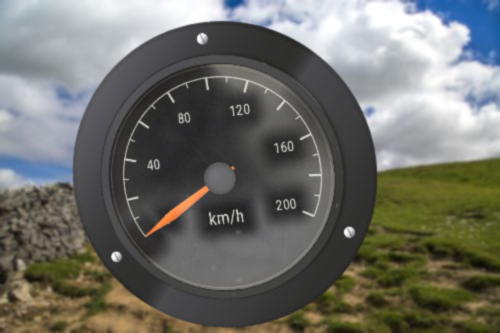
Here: 0 km/h
